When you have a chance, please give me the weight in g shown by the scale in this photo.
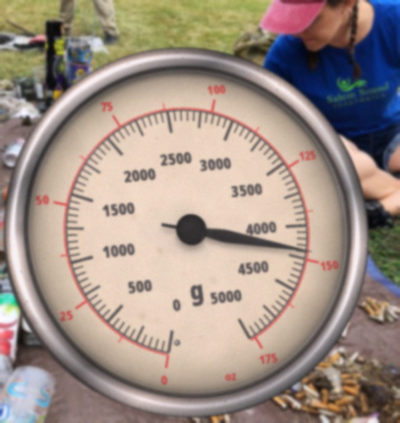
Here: 4200 g
